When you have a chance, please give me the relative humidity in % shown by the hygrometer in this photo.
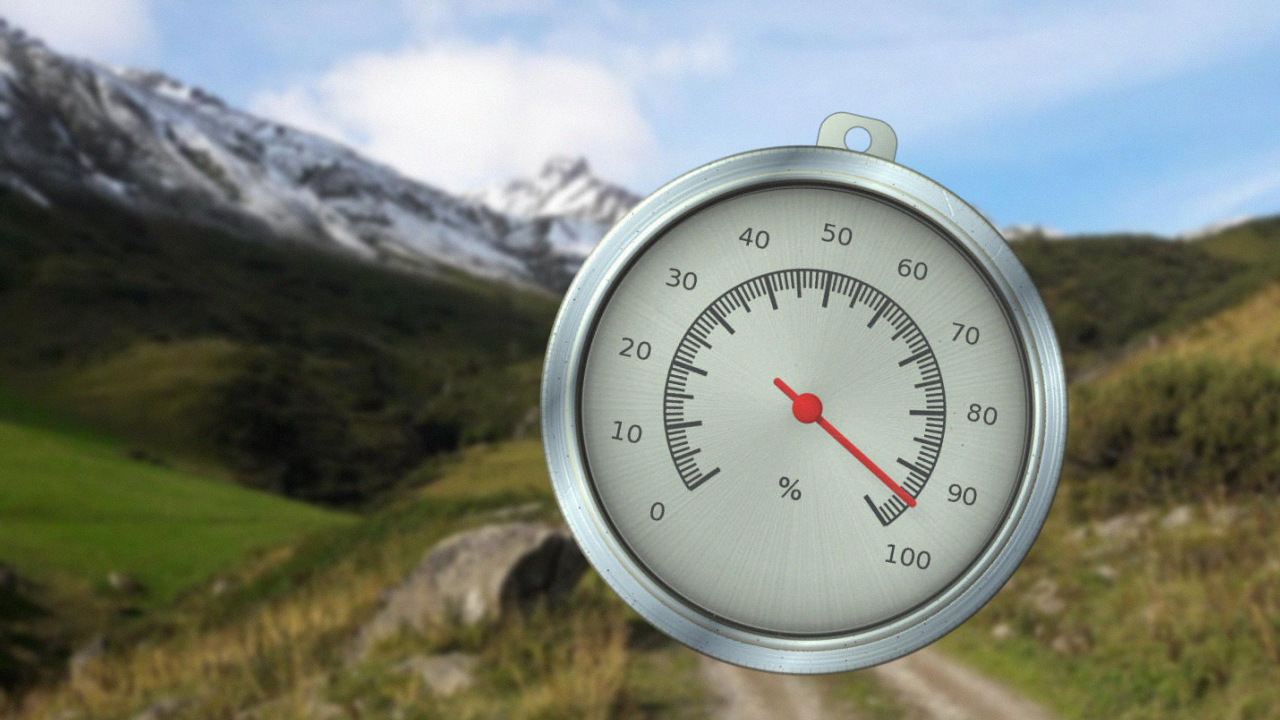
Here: 95 %
